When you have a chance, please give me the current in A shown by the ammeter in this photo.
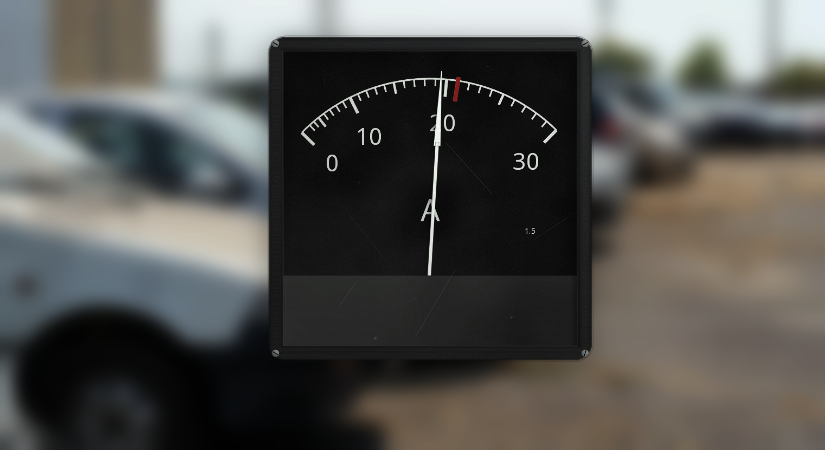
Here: 19.5 A
